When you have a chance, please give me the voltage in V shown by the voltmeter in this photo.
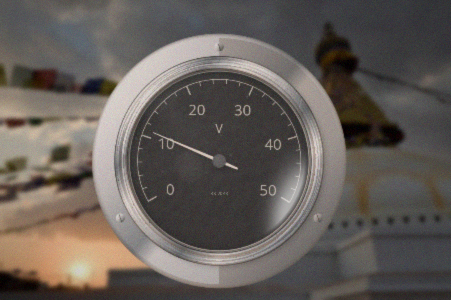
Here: 11 V
